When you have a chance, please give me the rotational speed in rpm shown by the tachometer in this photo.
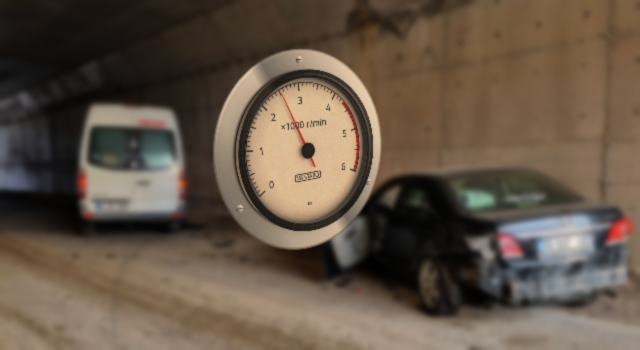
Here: 2500 rpm
